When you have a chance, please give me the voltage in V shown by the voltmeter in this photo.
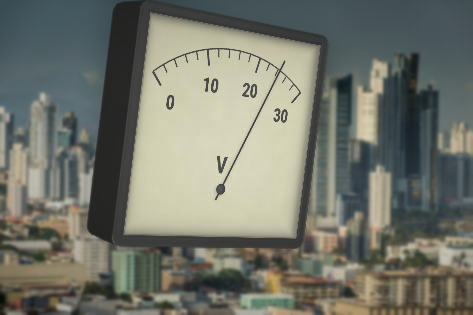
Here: 24 V
